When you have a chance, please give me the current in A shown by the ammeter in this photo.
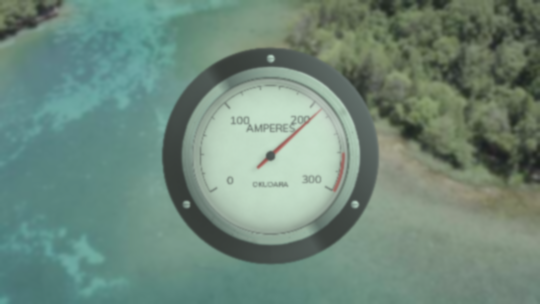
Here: 210 A
